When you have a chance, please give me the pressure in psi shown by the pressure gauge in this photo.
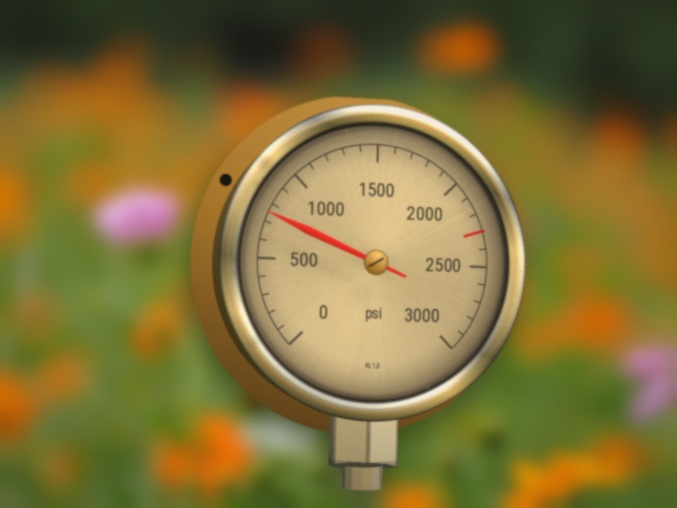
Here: 750 psi
